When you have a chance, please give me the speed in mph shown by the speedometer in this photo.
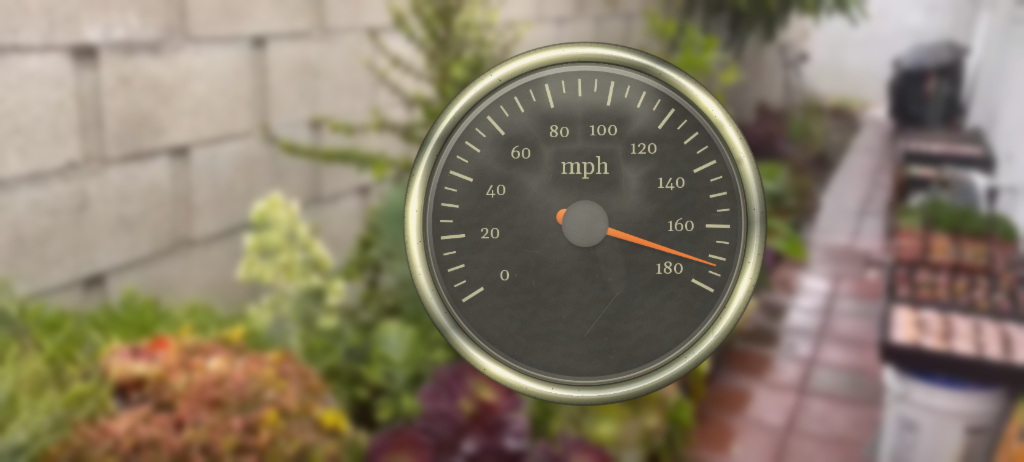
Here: 172.5 mph
